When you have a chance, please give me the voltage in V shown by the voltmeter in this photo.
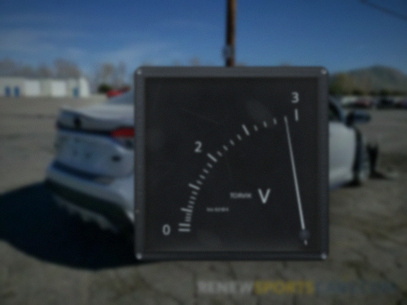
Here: 2.9 V
